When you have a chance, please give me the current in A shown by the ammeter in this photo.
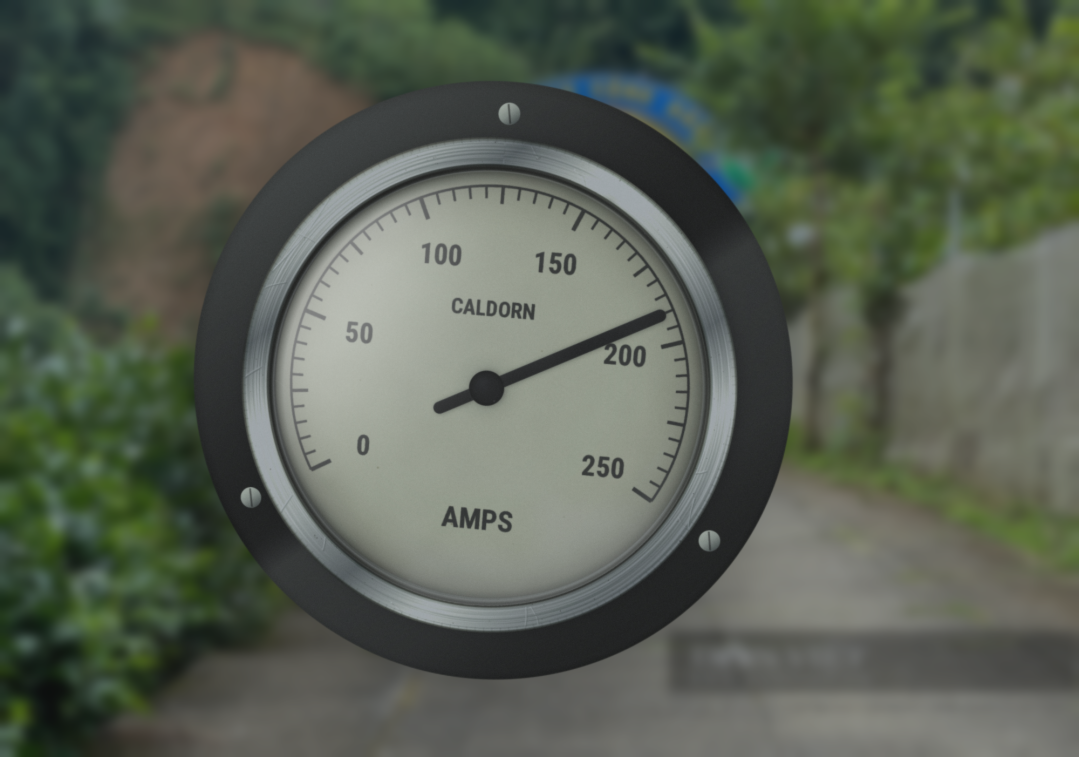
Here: 190 A
